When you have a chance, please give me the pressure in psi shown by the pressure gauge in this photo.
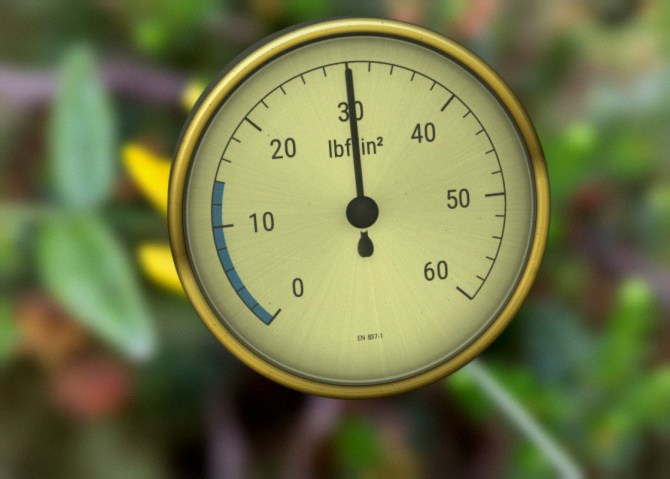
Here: 30 psi
